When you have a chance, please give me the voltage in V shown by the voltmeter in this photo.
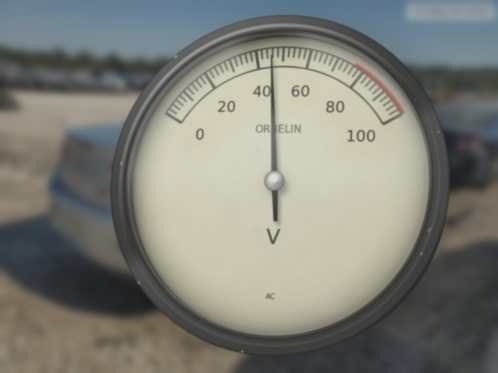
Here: 46 V
